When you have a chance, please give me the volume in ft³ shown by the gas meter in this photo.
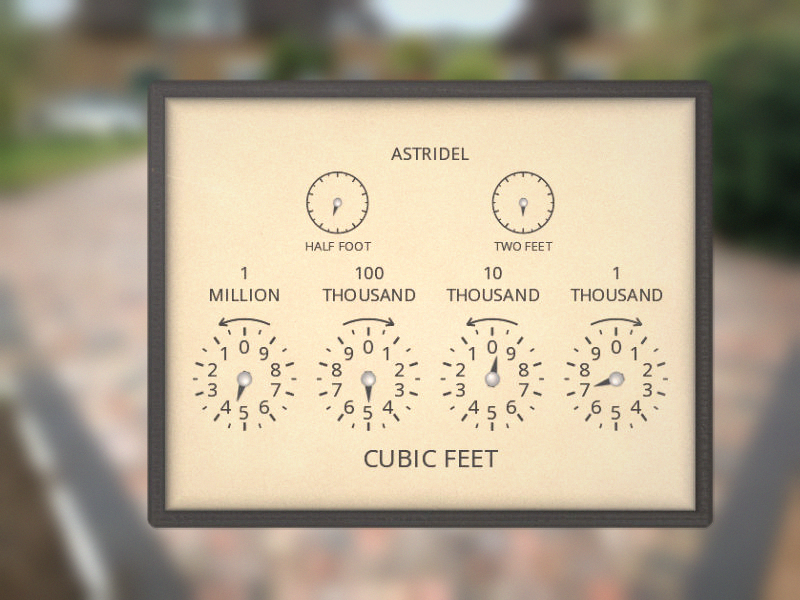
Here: 449700 ft³
